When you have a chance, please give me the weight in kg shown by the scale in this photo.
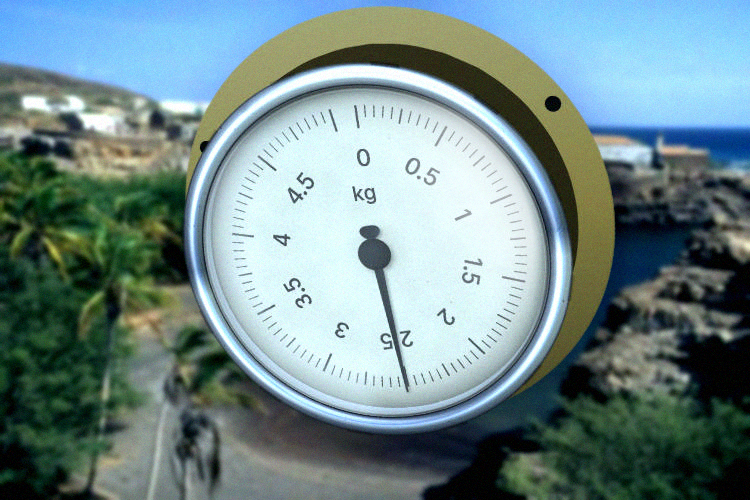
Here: 2.5 kg
